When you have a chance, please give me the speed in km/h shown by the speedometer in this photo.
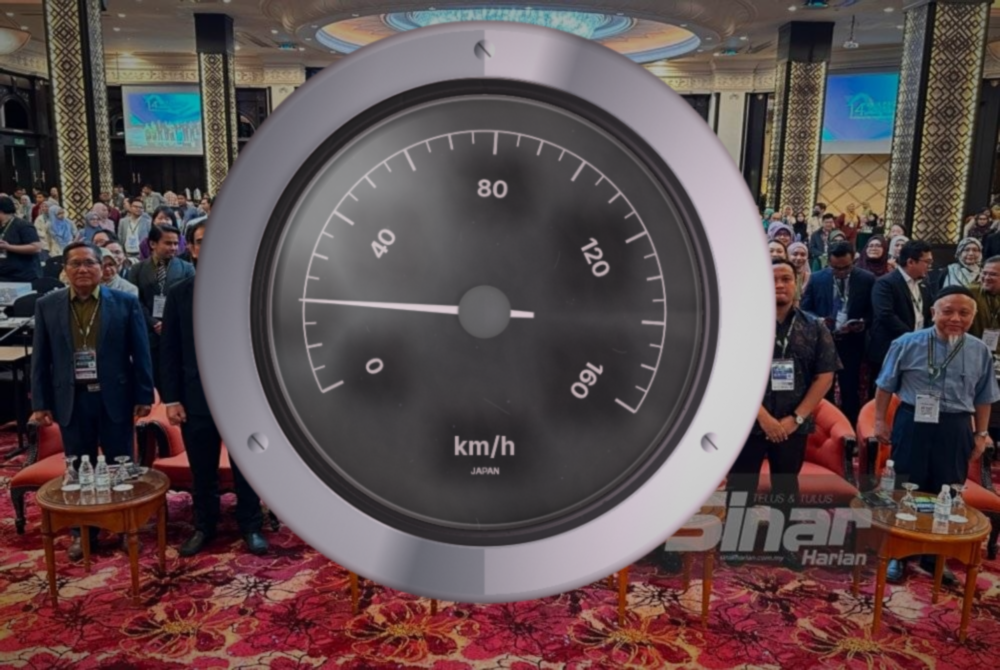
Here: 20 km/h
